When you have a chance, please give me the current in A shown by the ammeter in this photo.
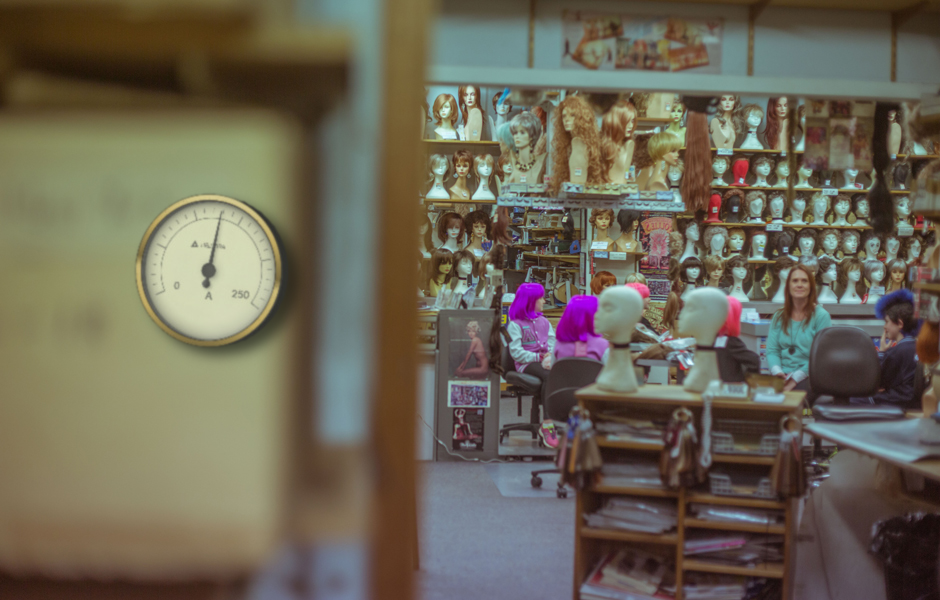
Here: 130 A
